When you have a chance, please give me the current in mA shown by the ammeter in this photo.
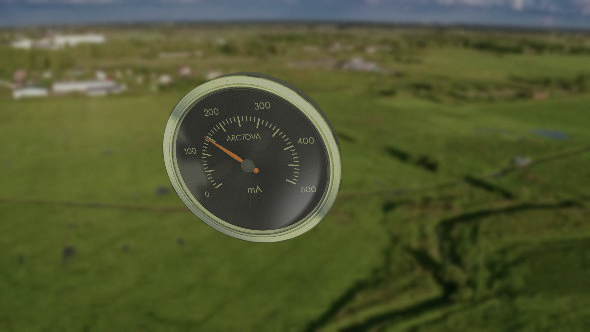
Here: 150 mA
